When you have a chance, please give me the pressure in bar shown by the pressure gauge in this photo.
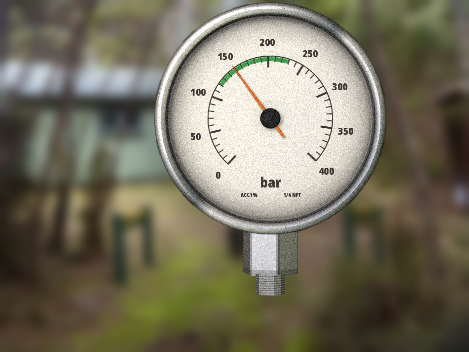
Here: 150 bar
